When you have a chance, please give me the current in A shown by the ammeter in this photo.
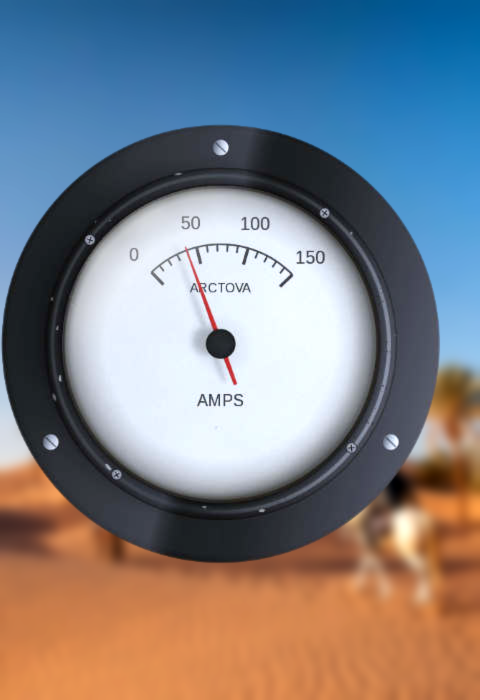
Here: 40 A
